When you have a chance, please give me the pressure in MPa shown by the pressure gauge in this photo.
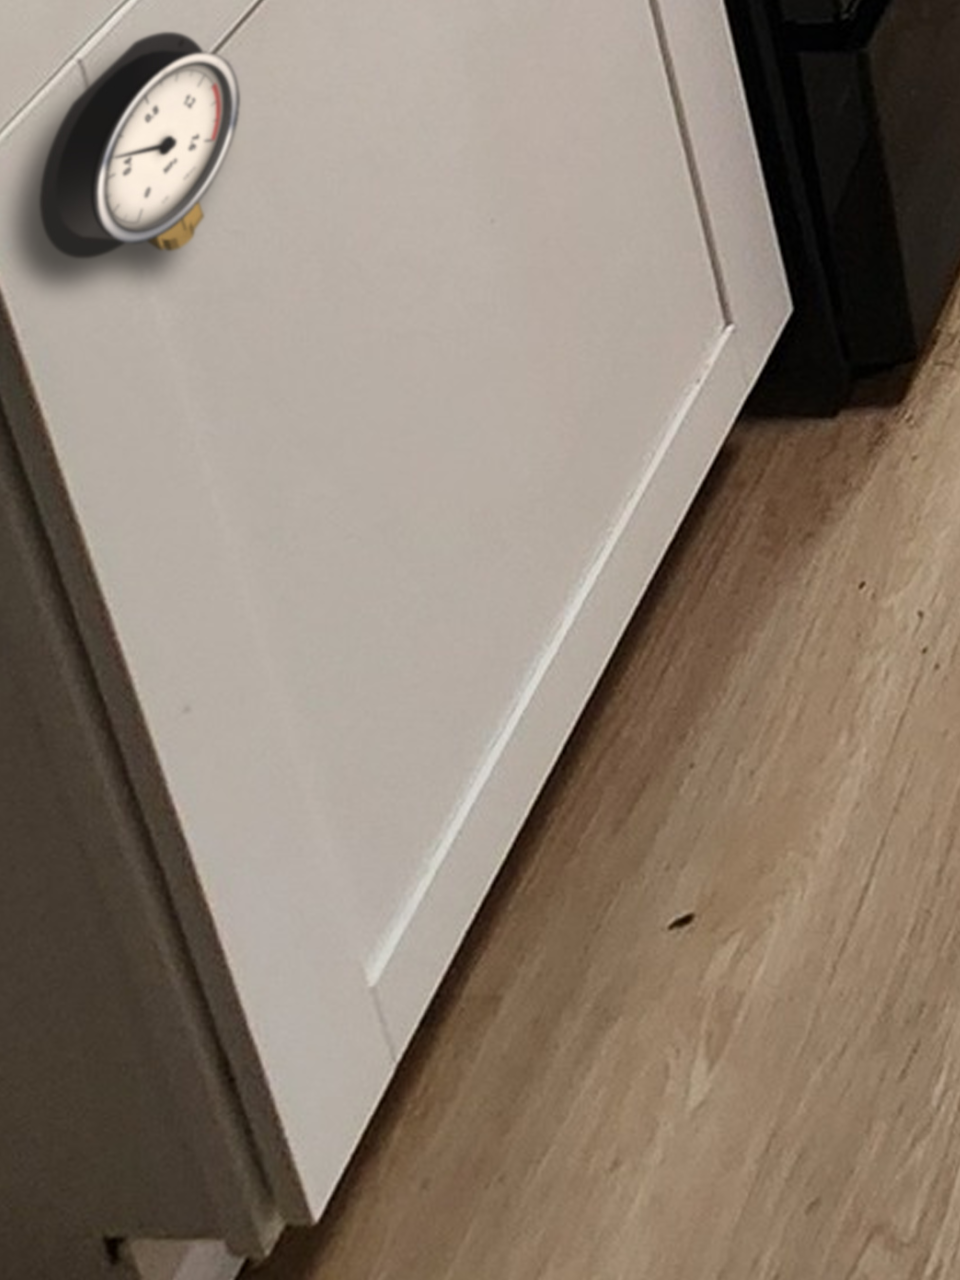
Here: 0.5 MPa
